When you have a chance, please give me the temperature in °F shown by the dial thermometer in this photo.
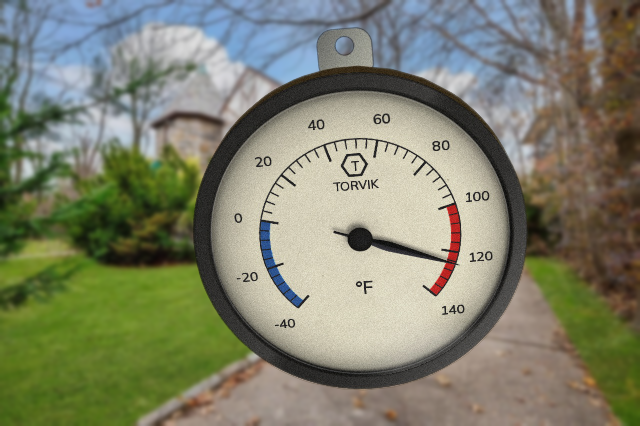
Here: 124 °F
